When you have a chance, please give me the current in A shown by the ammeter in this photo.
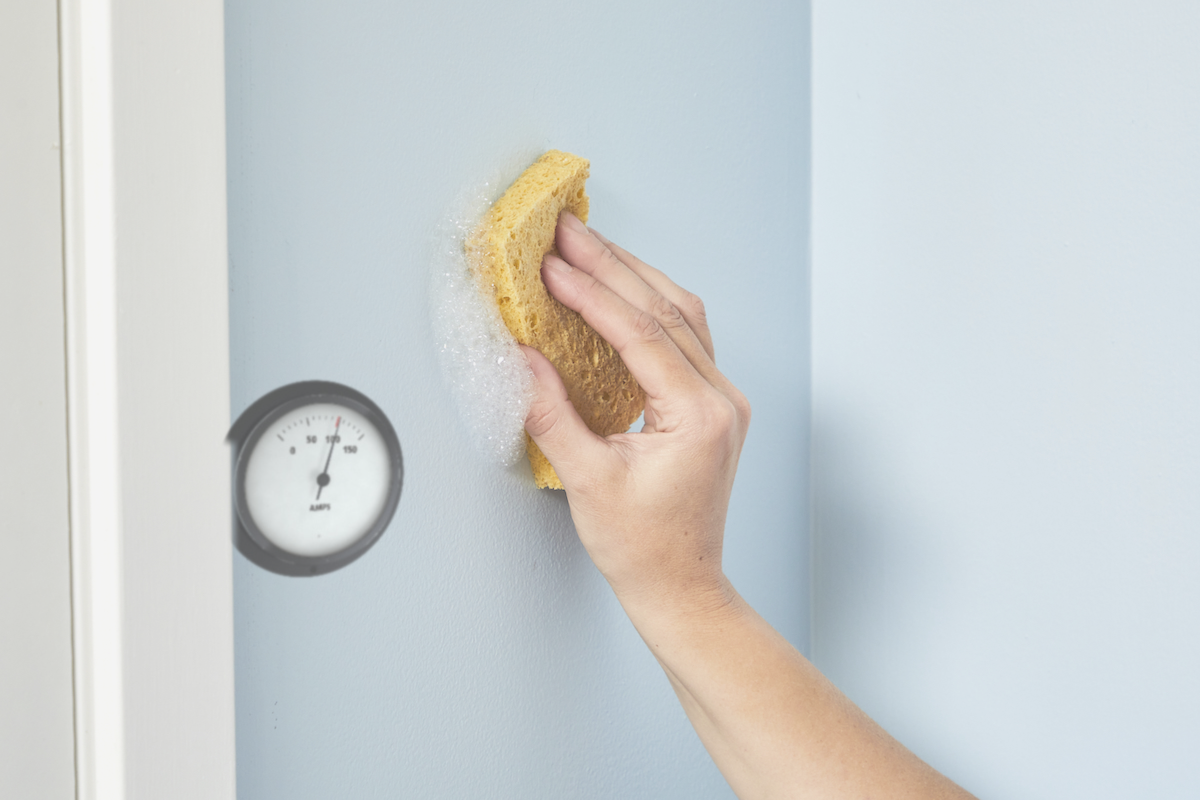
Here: 100 A
